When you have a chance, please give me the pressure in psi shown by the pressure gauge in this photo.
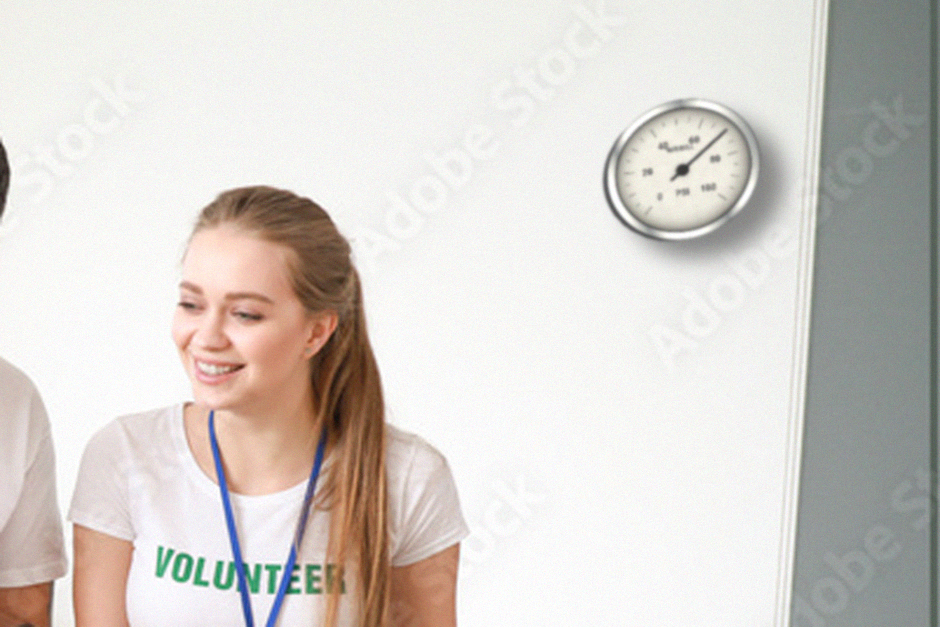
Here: 70 psi
